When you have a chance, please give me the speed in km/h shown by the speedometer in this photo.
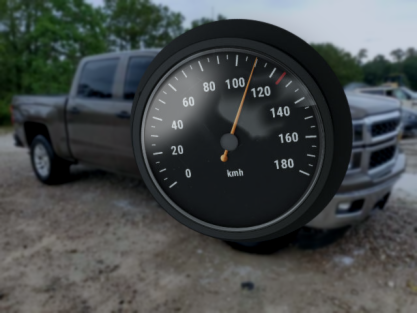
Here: 110 km/h
